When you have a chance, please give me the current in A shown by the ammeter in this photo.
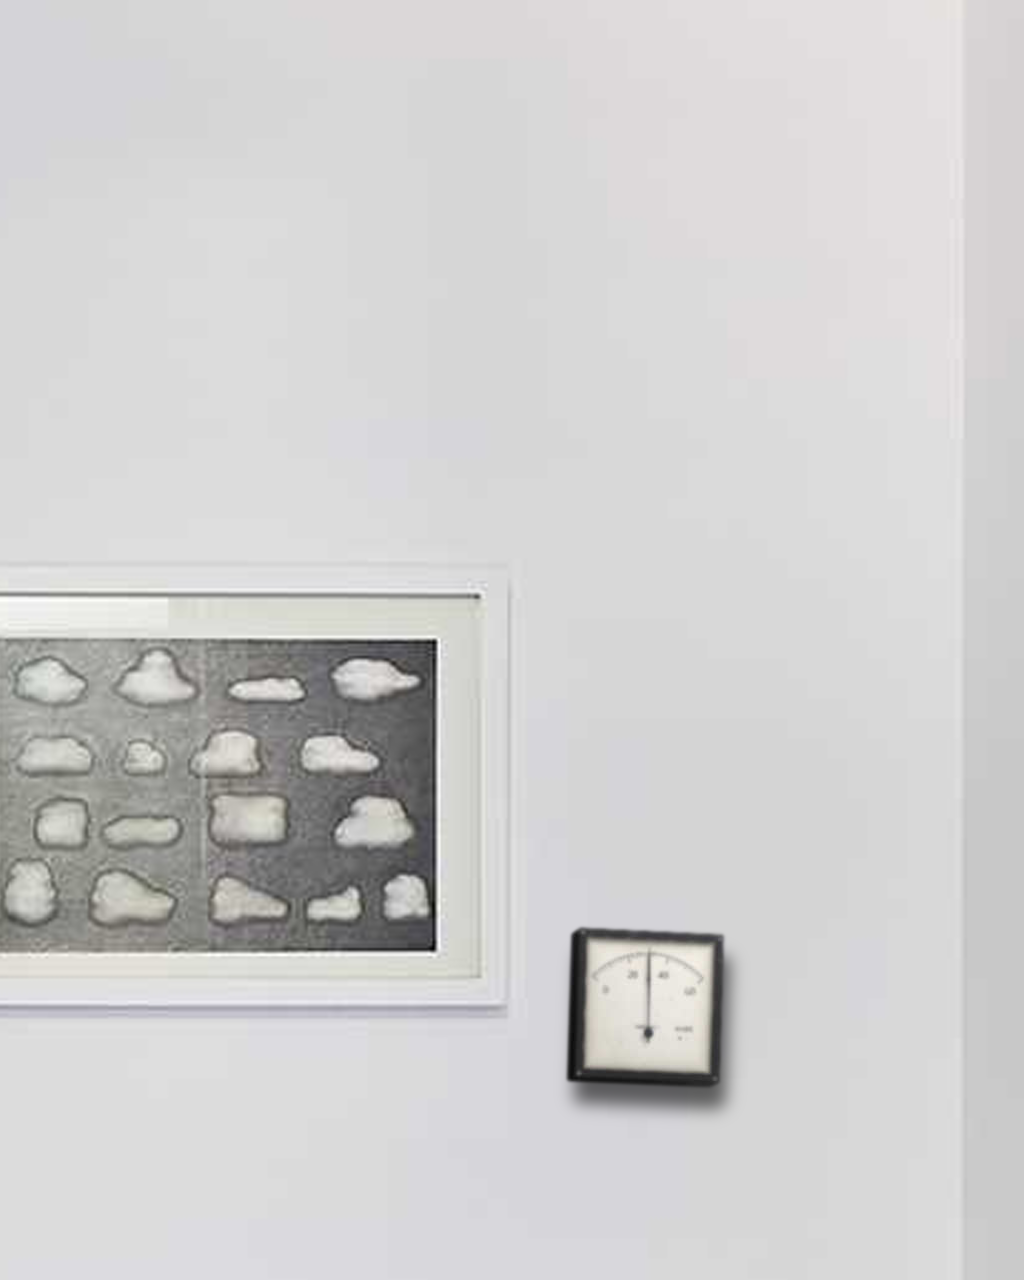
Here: 30 A
